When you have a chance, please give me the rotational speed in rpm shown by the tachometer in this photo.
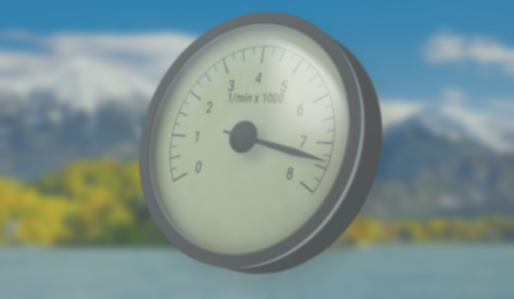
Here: 7375 rpm
